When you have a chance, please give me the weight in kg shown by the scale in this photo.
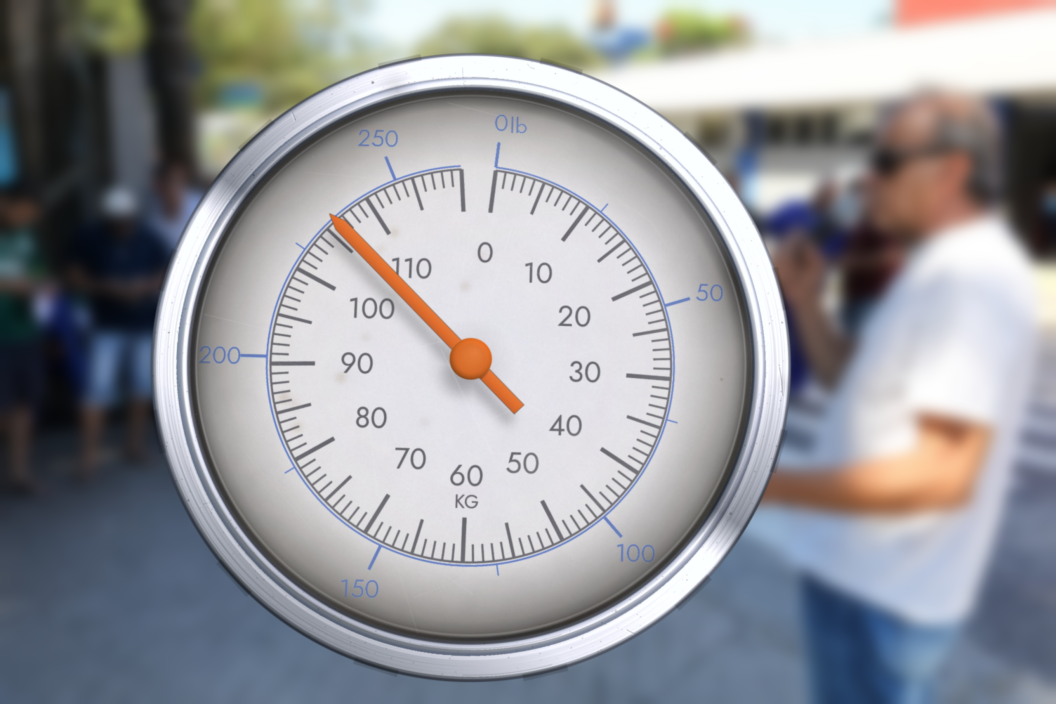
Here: 106 kg
